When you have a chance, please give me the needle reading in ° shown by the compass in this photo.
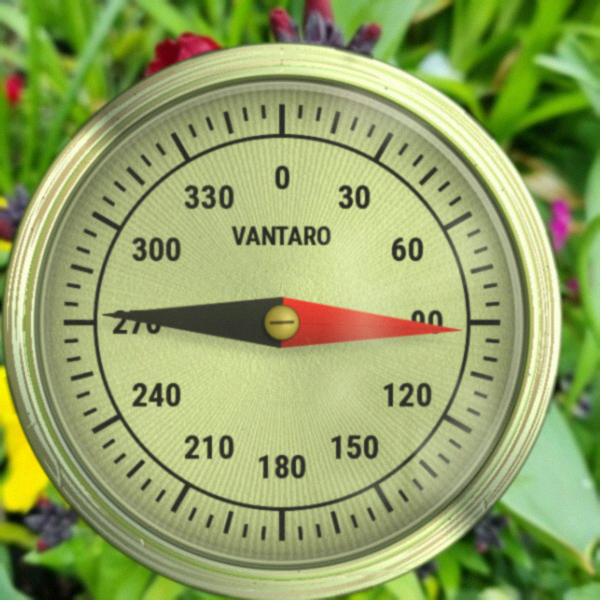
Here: 92.5 °
